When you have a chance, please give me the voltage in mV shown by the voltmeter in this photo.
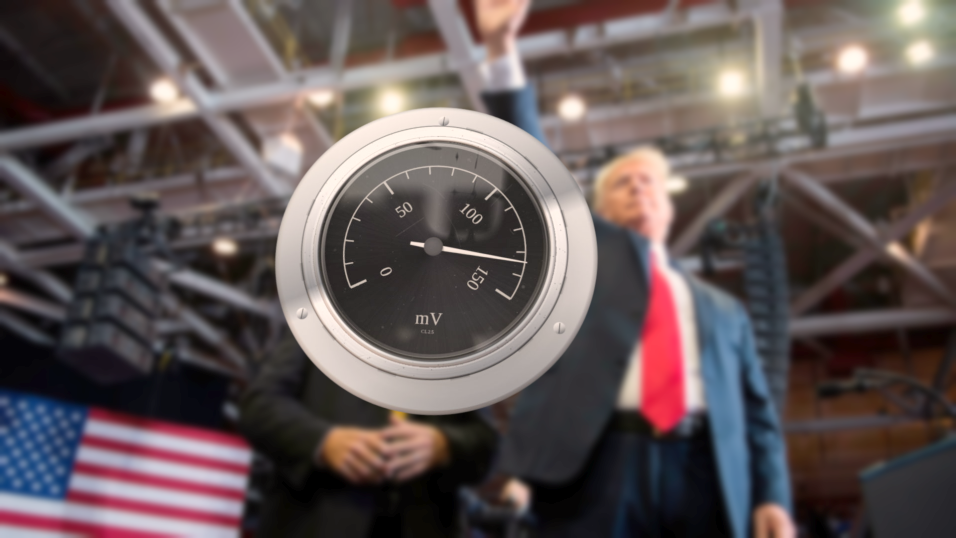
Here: 135 mV
